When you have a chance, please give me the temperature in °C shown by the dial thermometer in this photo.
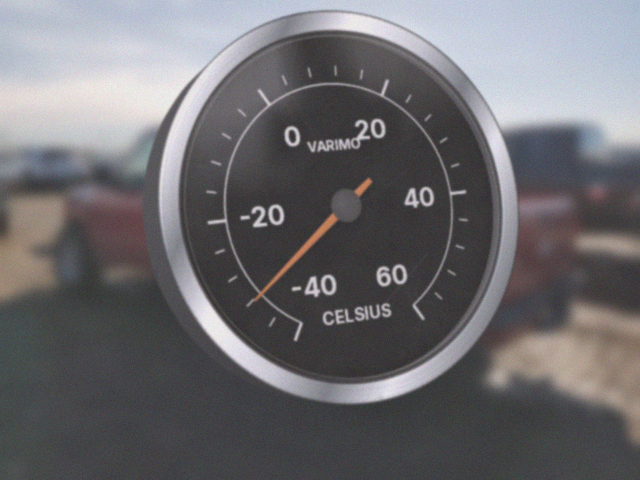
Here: -32 °C
